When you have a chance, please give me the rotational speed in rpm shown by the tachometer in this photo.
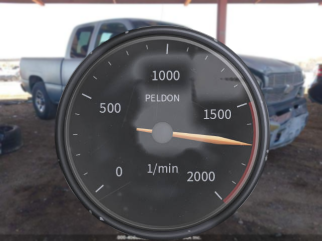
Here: 1700 rpm
